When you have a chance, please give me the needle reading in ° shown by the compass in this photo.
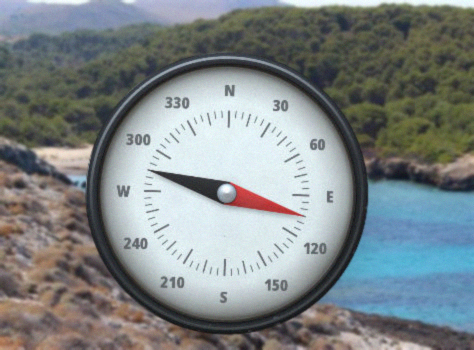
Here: 105 °
